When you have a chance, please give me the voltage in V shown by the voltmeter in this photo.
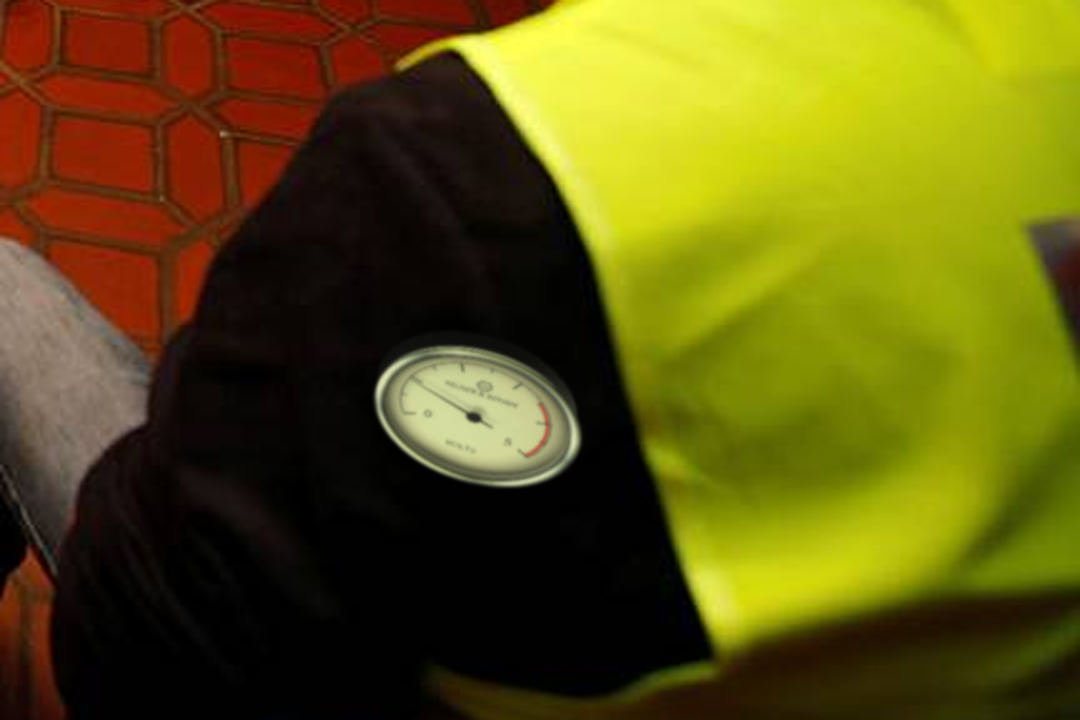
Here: 1 V
